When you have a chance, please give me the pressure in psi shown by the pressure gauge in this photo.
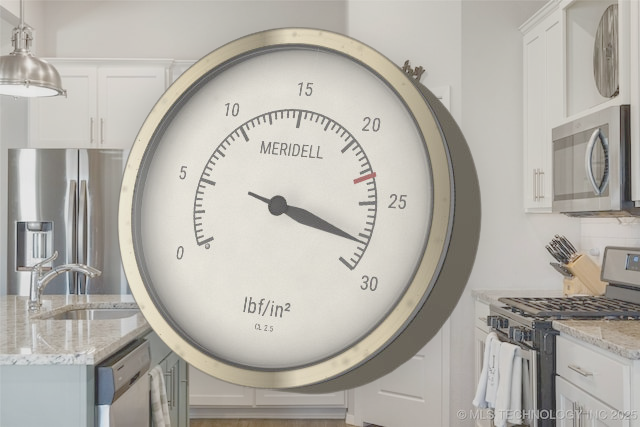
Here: 28 psi
